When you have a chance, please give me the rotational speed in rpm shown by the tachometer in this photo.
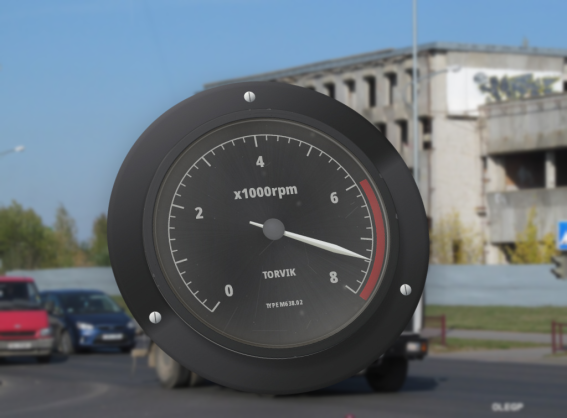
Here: 7400 rpm
